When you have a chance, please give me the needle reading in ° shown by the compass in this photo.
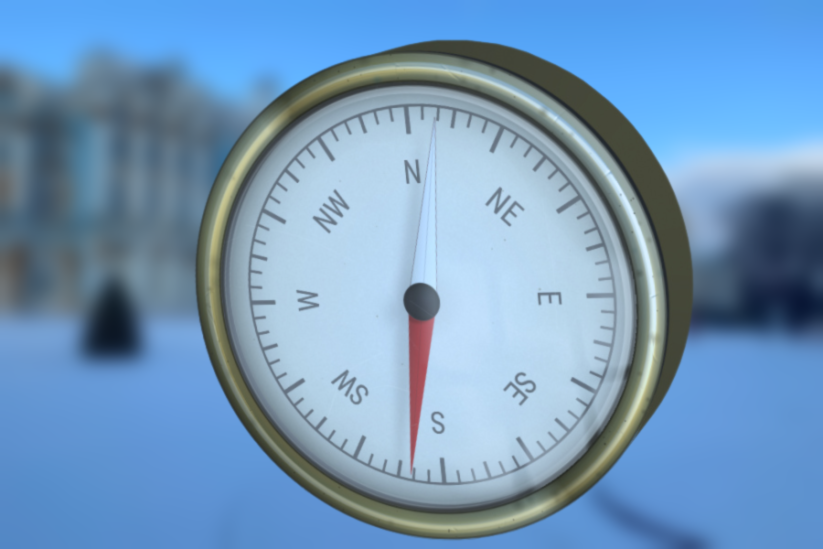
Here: 190 °
